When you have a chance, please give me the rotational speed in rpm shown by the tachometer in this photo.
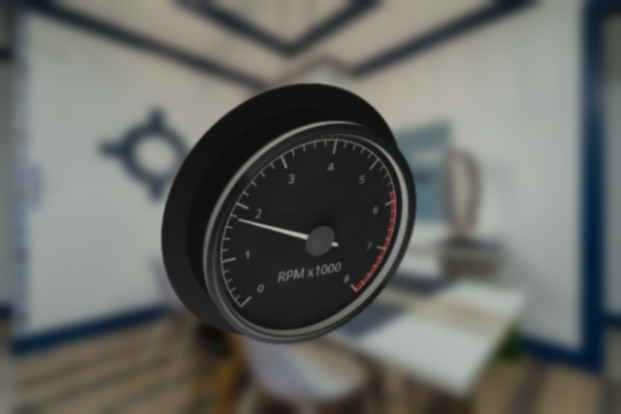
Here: 1800 rpm
